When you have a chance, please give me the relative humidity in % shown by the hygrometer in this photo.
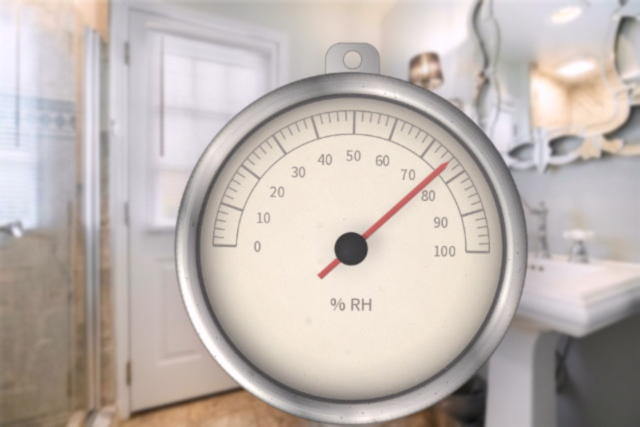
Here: 76 %
